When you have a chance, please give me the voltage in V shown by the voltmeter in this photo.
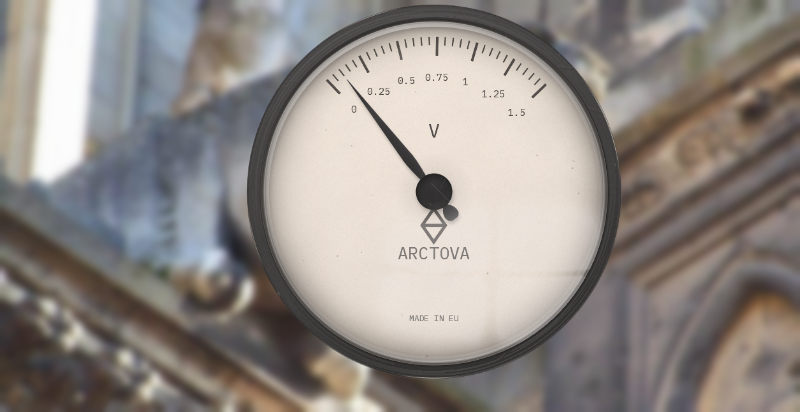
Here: 0.1 V
